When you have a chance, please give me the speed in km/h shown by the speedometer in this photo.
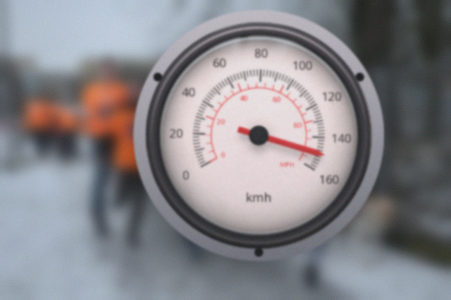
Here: 150 km/h
